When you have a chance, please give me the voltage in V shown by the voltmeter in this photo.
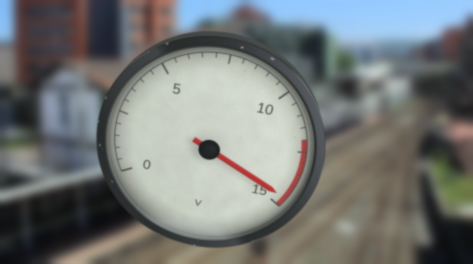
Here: 14.5 V
